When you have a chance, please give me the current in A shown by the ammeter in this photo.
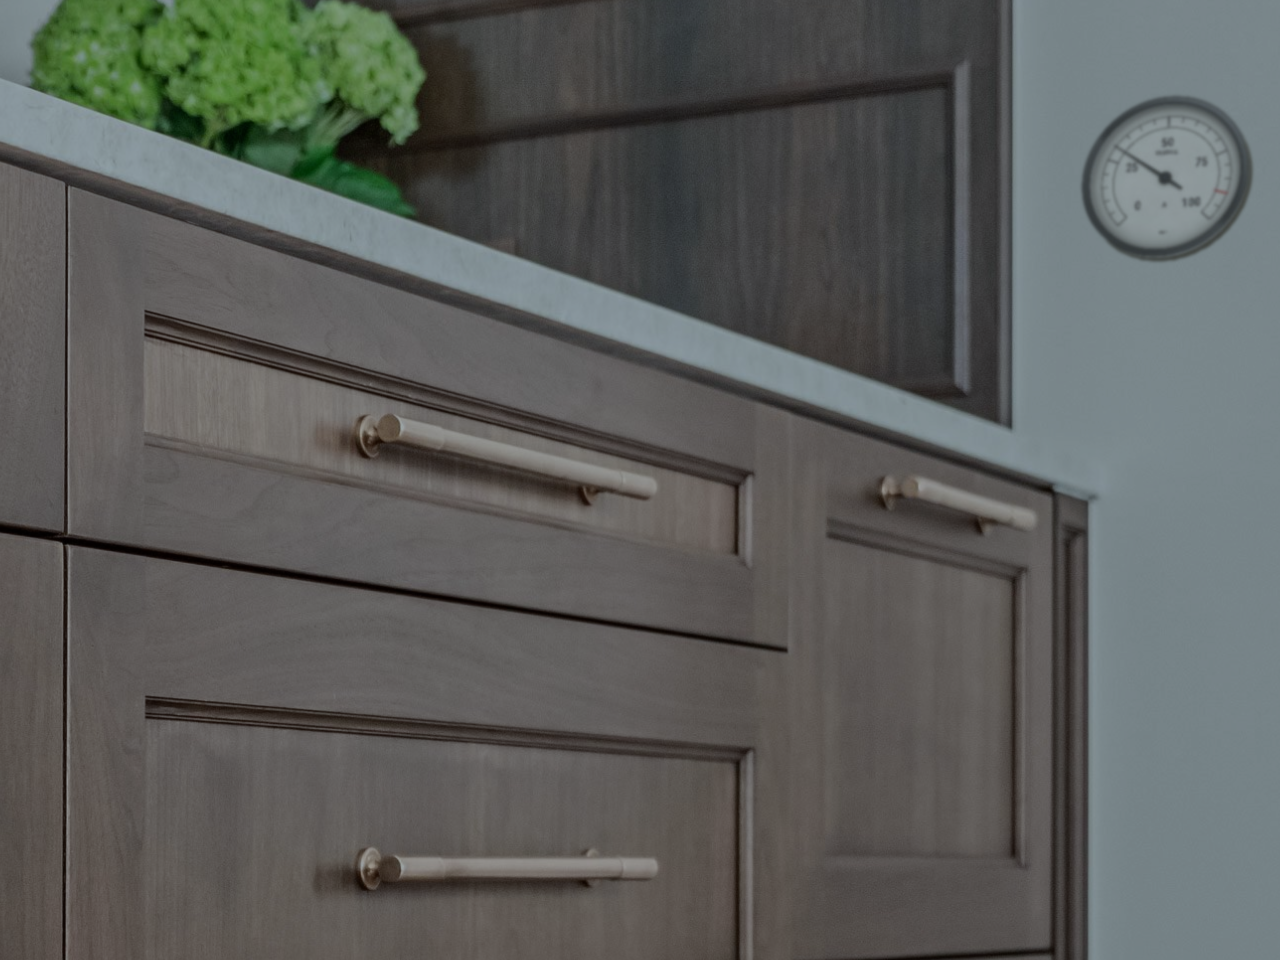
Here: 30 A
